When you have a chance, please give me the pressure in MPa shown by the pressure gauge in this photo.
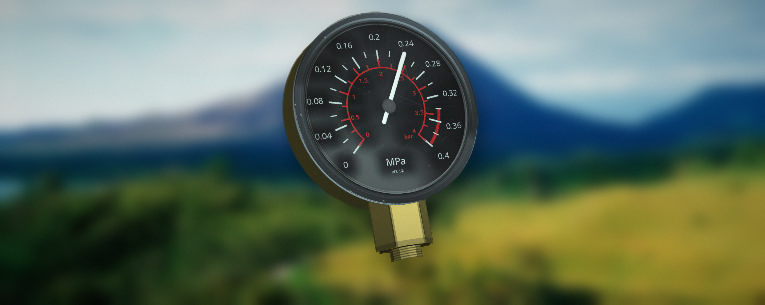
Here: 0.24 MPa
